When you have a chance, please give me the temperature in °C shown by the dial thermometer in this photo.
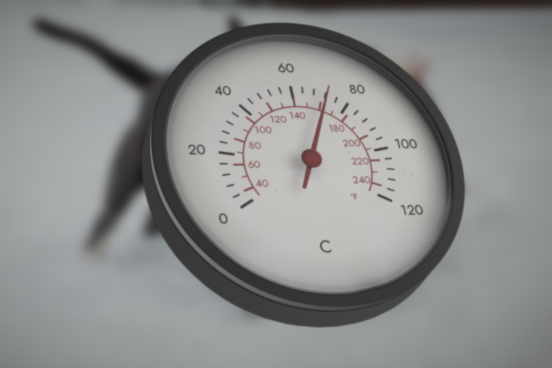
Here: 72 °C
